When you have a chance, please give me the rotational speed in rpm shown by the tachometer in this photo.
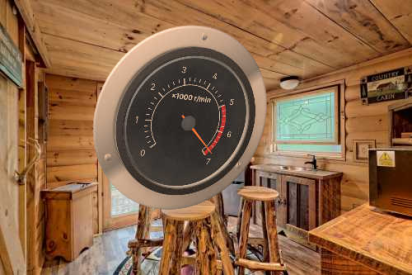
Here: 6800 rpm
